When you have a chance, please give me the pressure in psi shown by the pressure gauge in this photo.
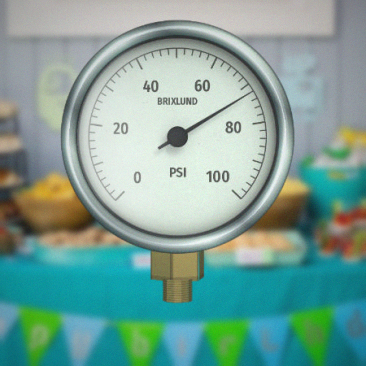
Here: 72 psi
